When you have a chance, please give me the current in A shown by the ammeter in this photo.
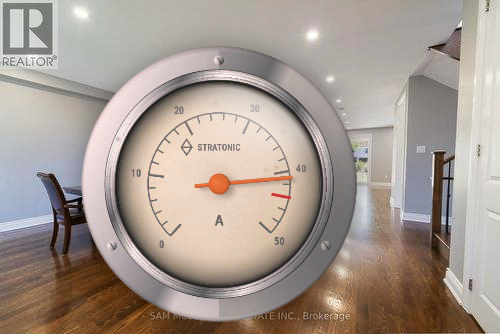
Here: 41 A
